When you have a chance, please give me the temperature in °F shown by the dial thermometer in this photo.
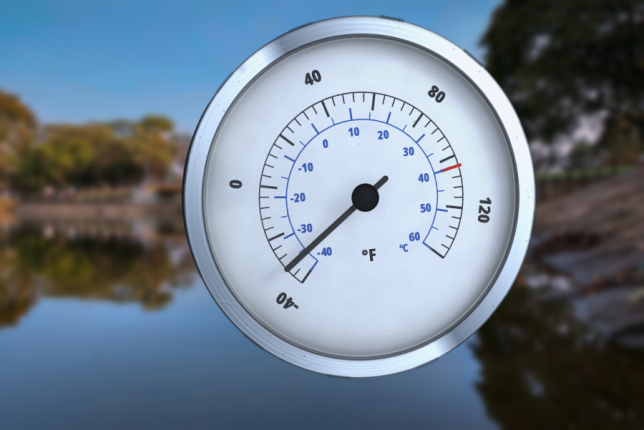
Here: -32 °F
